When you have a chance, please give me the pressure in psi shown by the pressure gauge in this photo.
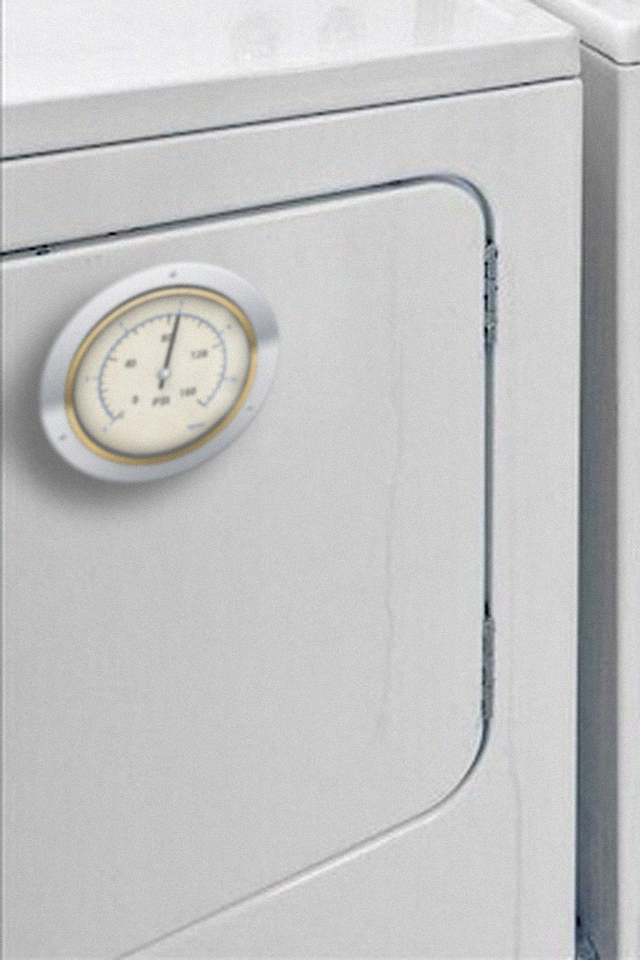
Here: 85 psi
